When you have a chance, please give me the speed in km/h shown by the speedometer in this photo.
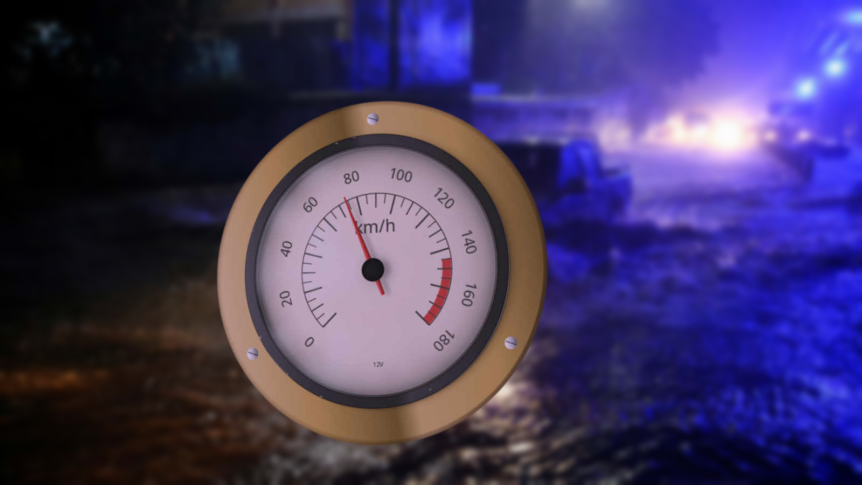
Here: 75 km/h
